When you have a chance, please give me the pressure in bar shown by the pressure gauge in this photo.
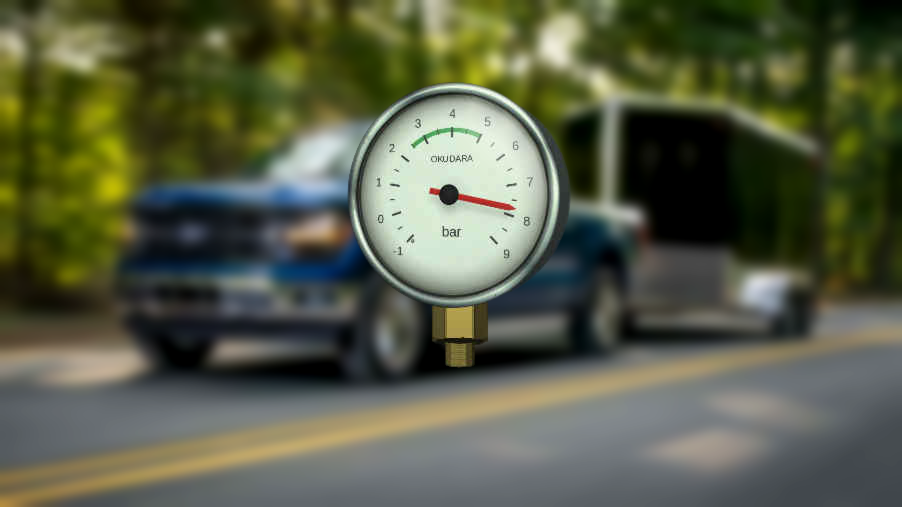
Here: 7.75 bar
